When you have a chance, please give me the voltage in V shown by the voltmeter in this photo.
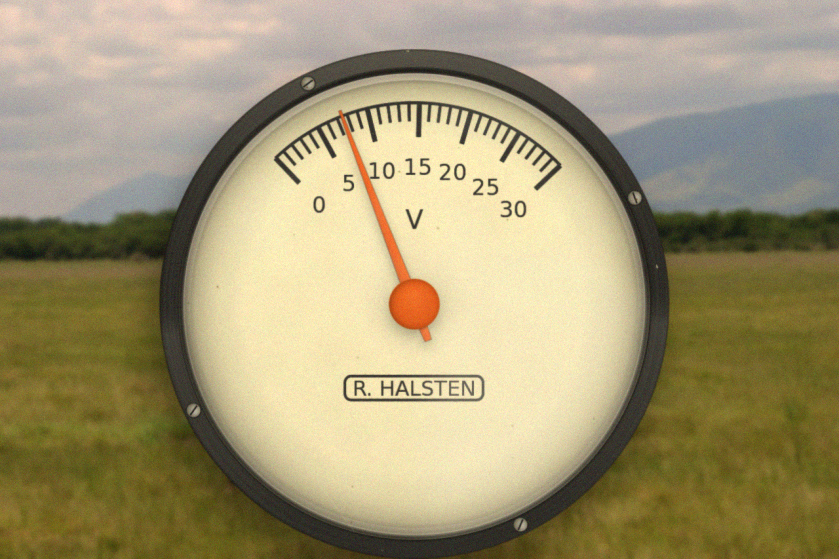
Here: 7.5 V
